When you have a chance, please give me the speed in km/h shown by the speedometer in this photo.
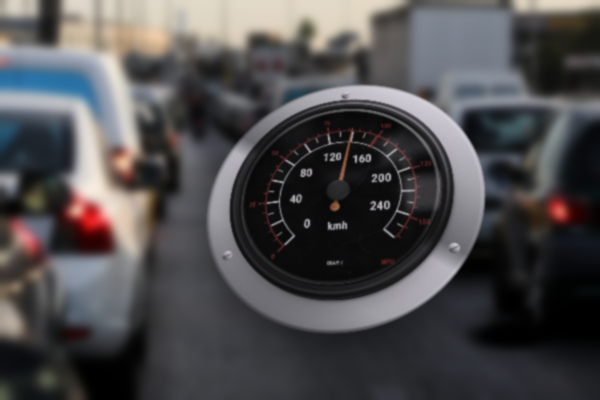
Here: 140 km/h
